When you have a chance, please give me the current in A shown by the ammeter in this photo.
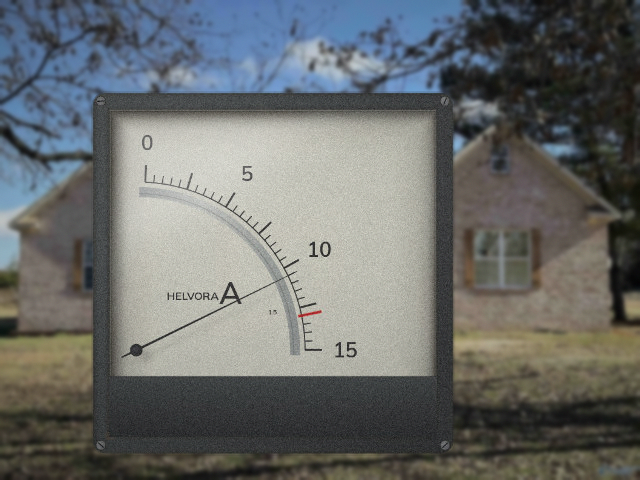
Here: 10.5 A
